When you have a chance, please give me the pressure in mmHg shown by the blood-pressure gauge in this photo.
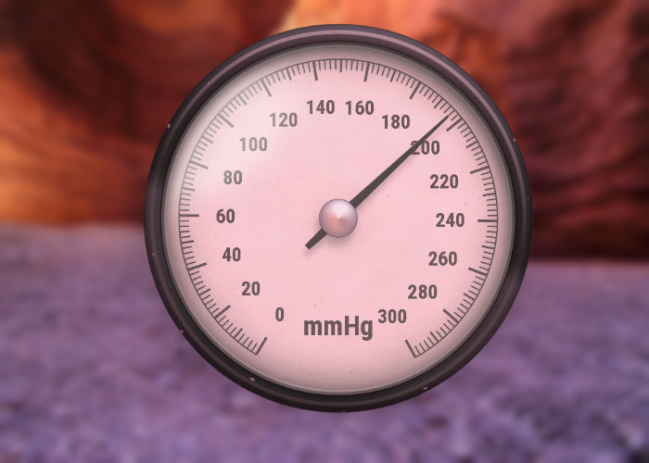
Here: 196 mmHg
